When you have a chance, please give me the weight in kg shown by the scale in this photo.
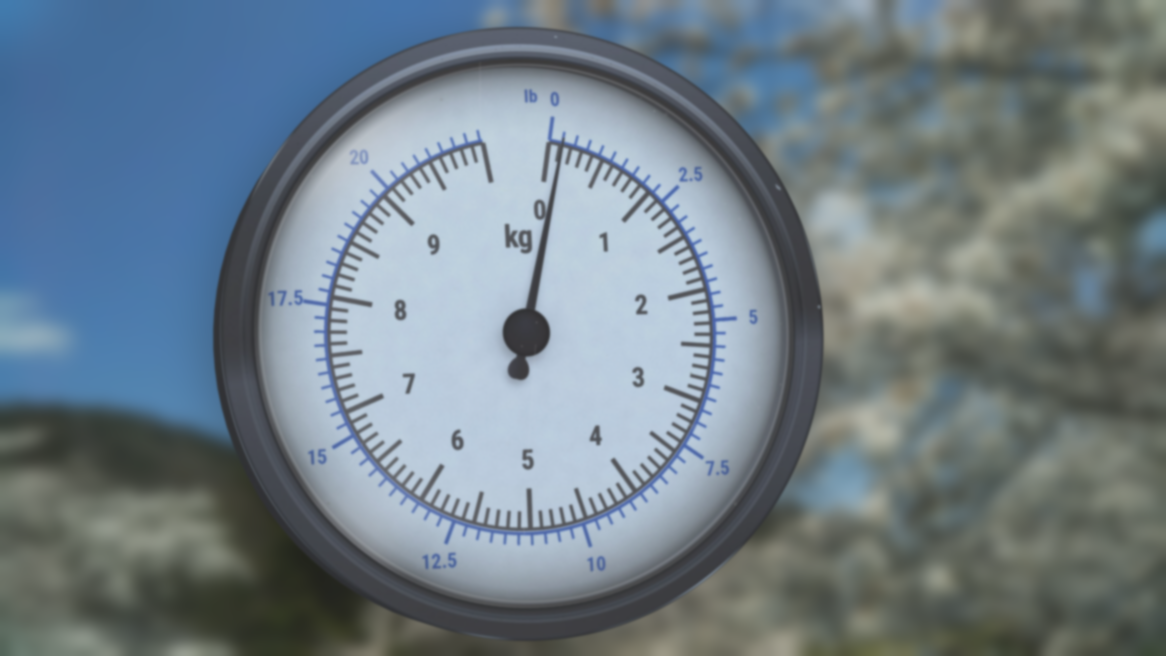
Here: 0.1 kg
